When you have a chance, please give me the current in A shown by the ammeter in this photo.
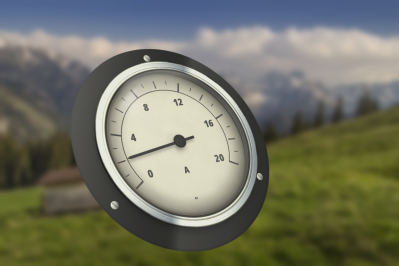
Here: 2 A
